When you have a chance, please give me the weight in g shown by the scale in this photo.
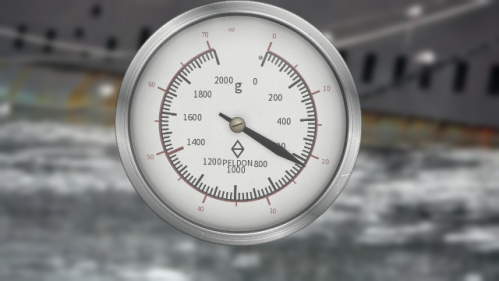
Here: 620 g
